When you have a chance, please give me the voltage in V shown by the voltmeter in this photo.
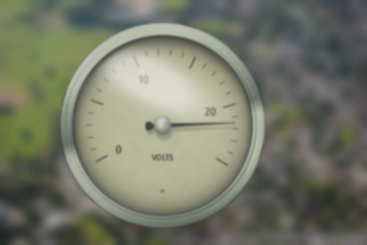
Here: 21.5 V
